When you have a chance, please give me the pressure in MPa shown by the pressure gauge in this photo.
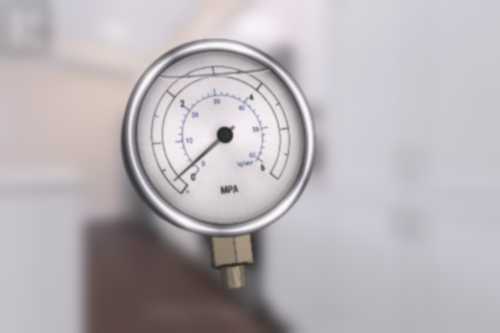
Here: 0.25 MPa
